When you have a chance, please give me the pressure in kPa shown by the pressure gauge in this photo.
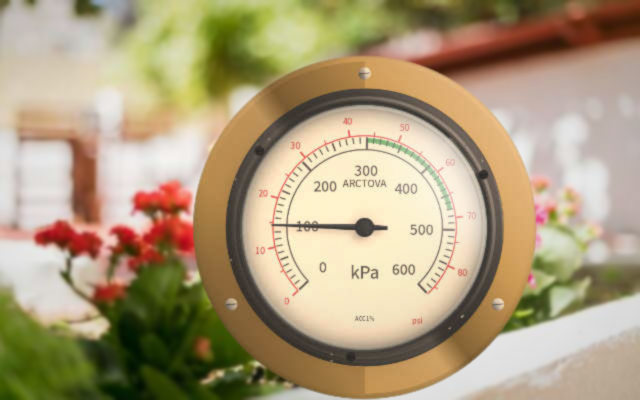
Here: 100 kPa
